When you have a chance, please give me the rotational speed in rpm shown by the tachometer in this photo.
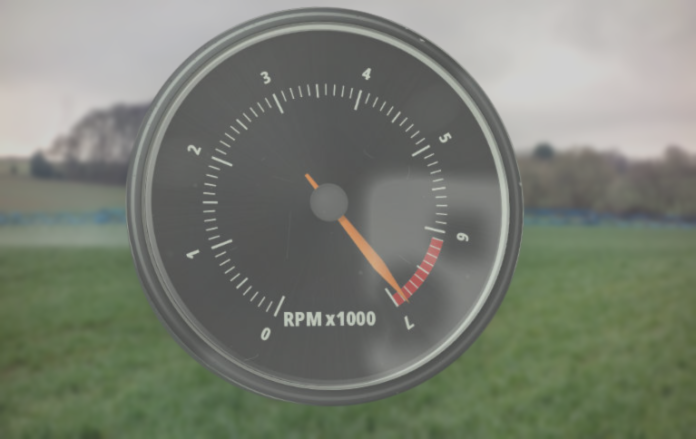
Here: 6900 rpm
